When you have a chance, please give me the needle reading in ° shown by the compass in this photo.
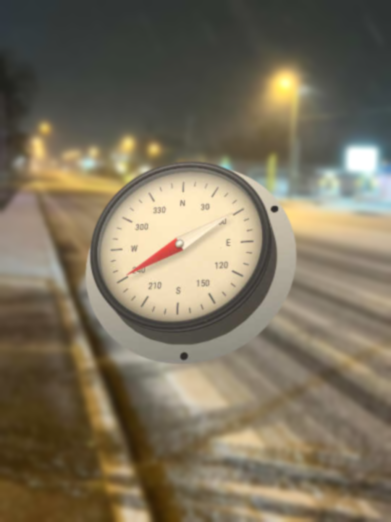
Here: 240 °
